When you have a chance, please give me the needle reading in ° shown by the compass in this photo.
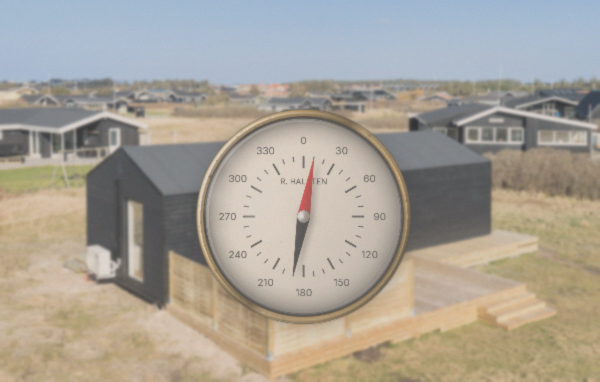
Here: 10 °
